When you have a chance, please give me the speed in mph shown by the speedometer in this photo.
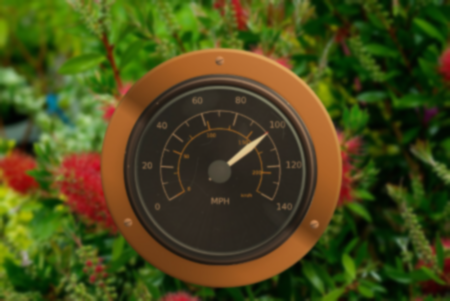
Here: 100 mph
